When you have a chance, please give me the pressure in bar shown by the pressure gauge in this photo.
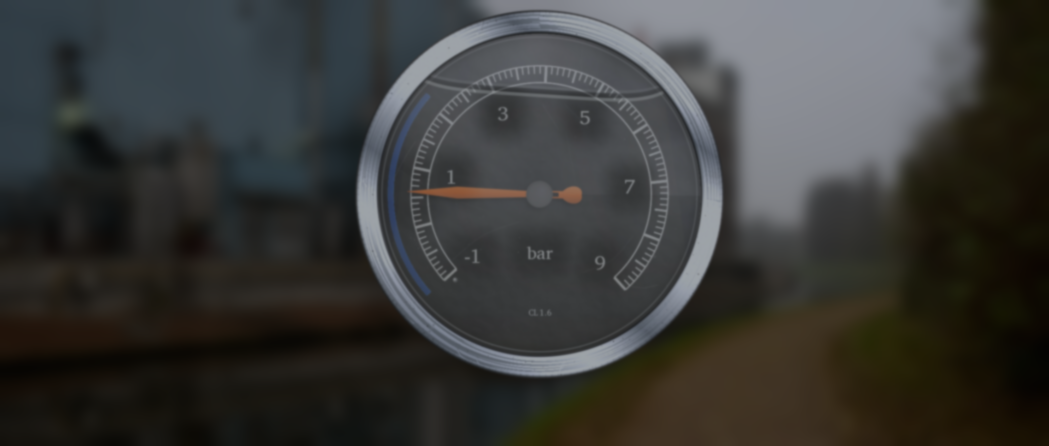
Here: 0.6 bar
